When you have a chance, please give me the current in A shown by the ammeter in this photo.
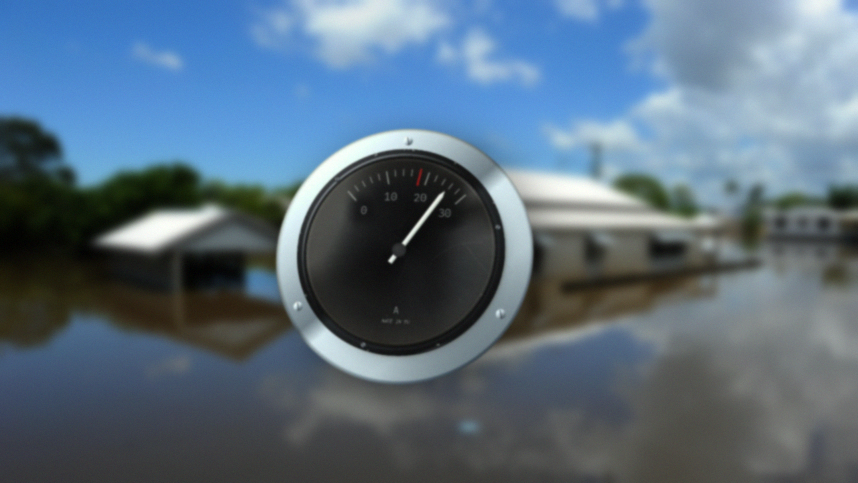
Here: 26 A
